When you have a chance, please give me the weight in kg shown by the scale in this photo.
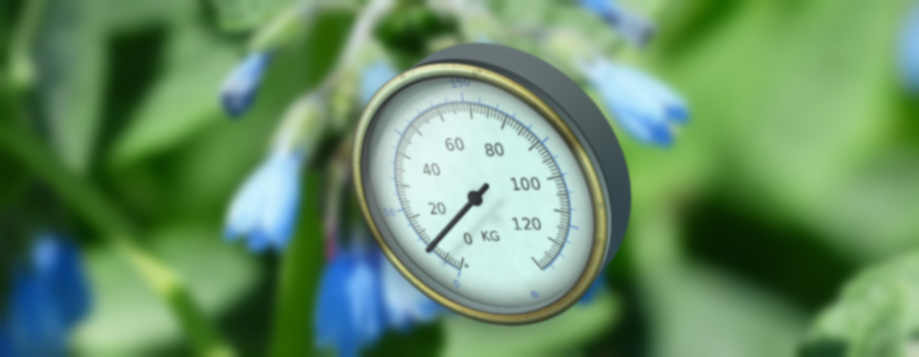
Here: 10 kg
